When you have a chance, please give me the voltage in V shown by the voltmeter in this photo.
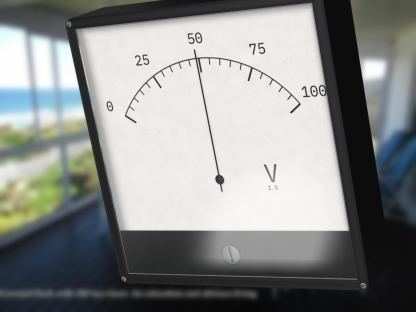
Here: 50 V
